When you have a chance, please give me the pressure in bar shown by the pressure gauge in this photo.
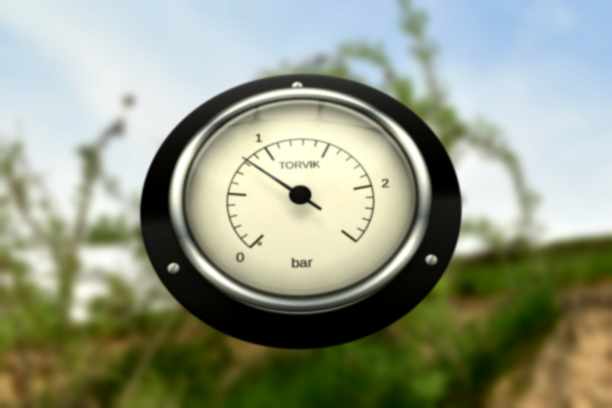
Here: 0.8 bar
